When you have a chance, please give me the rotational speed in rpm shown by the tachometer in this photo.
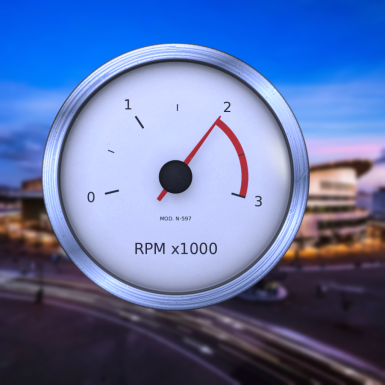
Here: 2000 rpm
